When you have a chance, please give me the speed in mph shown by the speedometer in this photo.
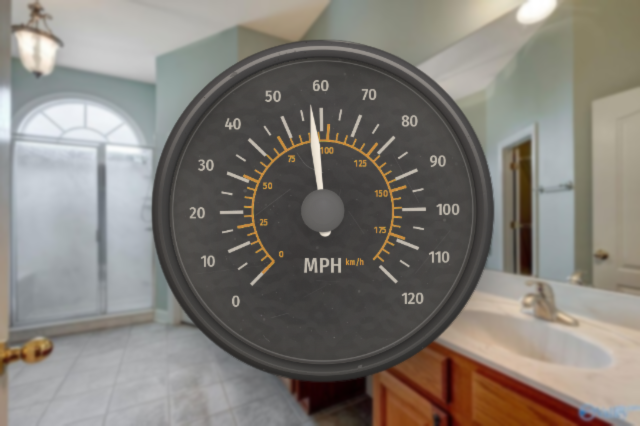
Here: 57.5 mph
